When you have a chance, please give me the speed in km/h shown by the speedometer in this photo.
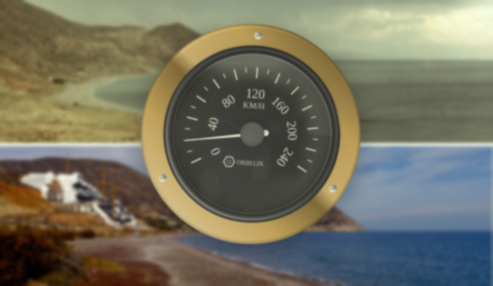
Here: 20 km/h
